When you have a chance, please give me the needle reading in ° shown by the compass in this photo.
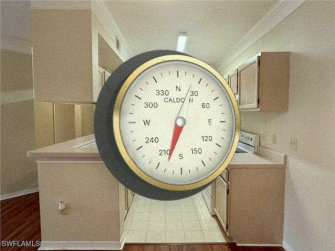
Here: 200 °
